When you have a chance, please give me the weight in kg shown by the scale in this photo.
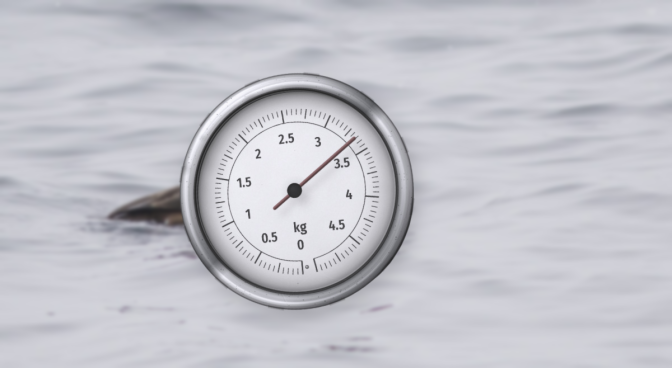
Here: 3.35 kg
